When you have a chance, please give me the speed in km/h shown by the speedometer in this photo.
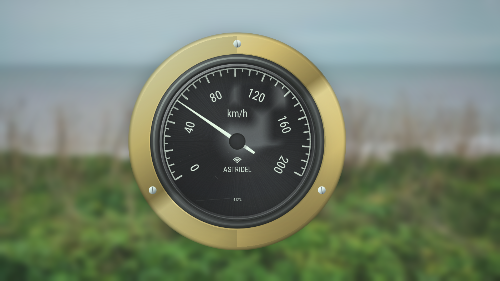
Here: 55 km/h
